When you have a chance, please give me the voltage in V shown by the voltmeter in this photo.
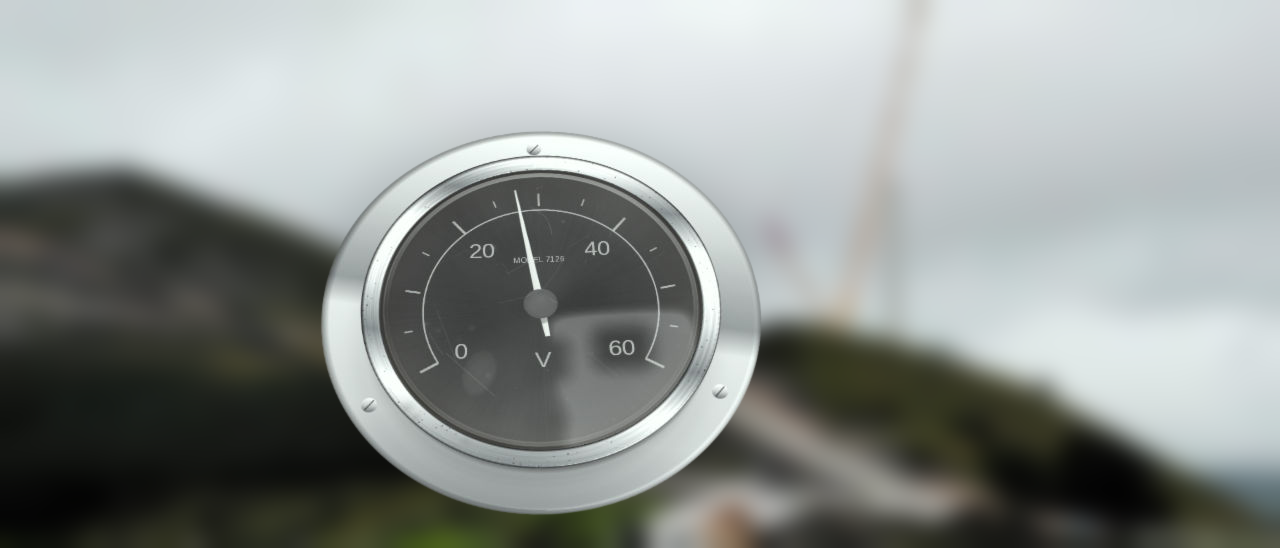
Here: 27.5 V
